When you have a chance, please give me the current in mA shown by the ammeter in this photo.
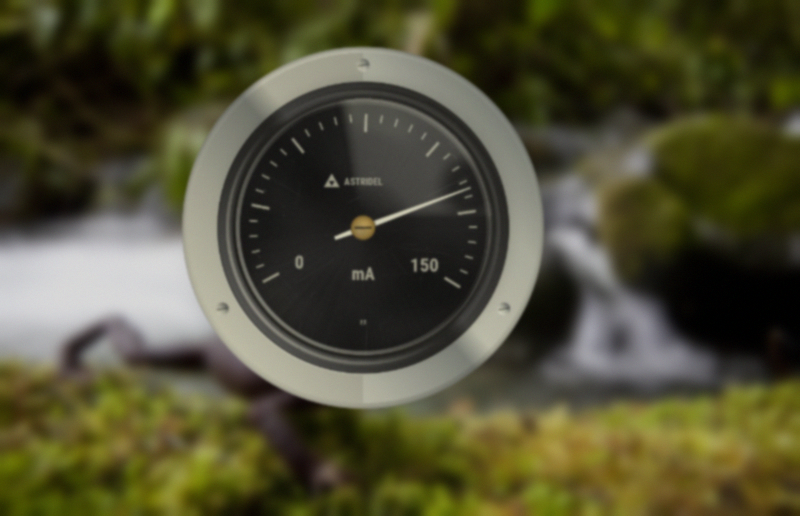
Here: 117.5 mA
